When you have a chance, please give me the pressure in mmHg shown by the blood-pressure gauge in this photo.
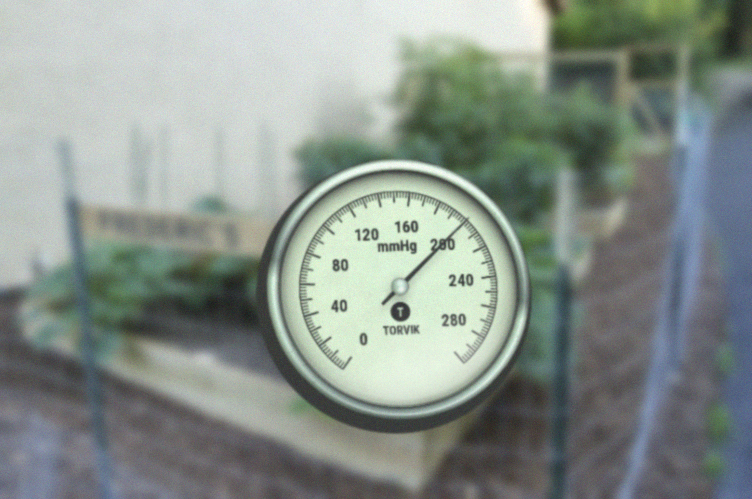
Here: 200 mmHg
